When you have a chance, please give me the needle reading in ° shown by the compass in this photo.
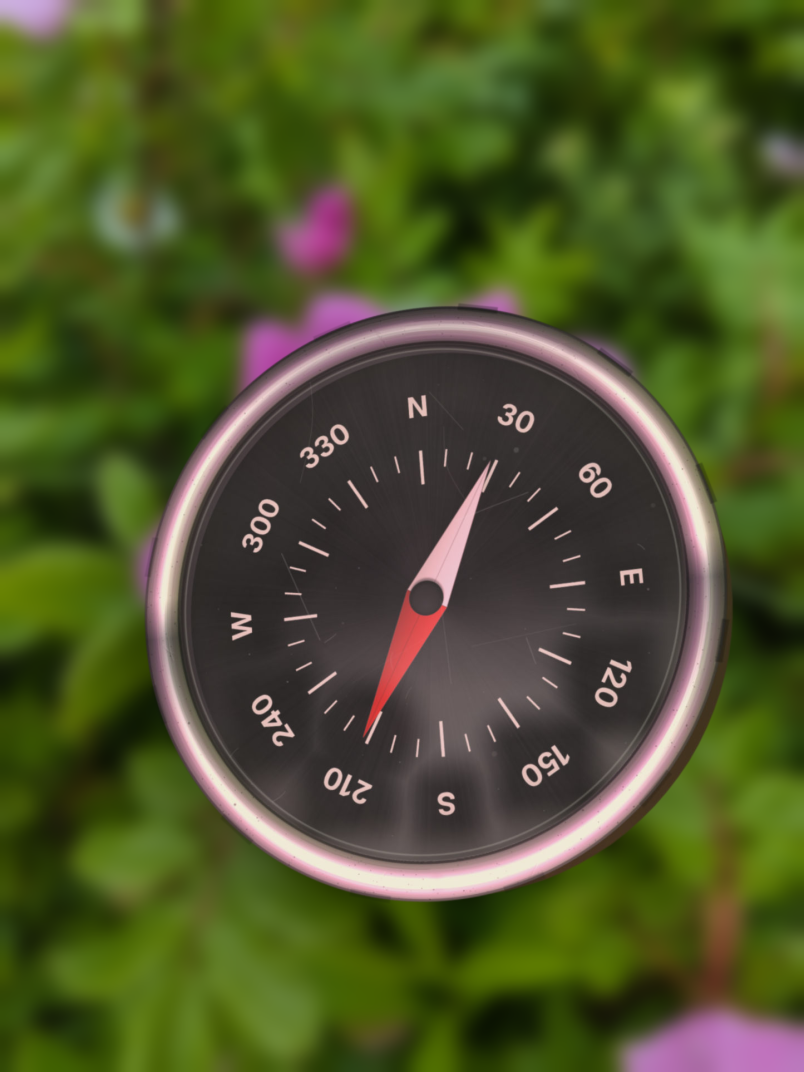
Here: 210 °
